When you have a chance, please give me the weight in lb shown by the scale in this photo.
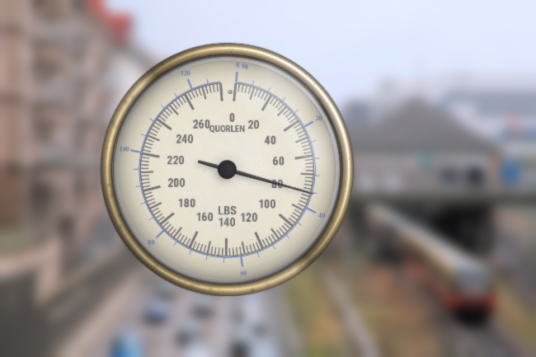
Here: 80 lb
